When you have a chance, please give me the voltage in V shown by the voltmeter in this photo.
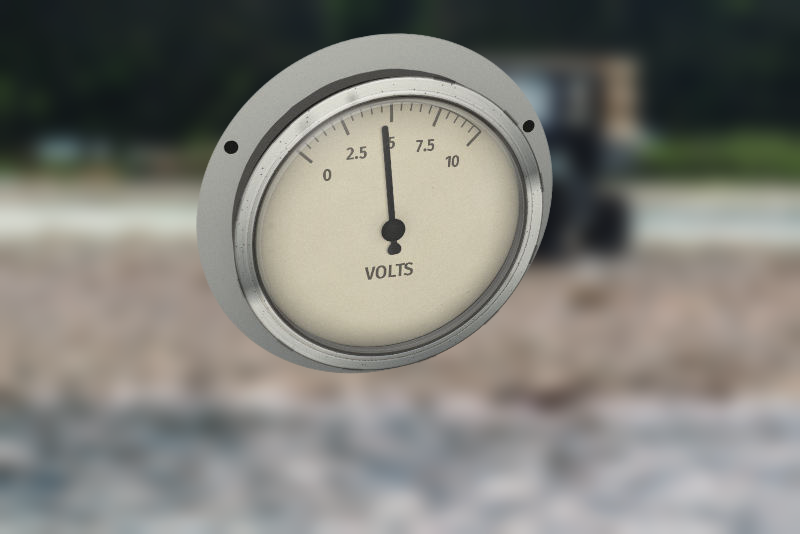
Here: 4.5 V
